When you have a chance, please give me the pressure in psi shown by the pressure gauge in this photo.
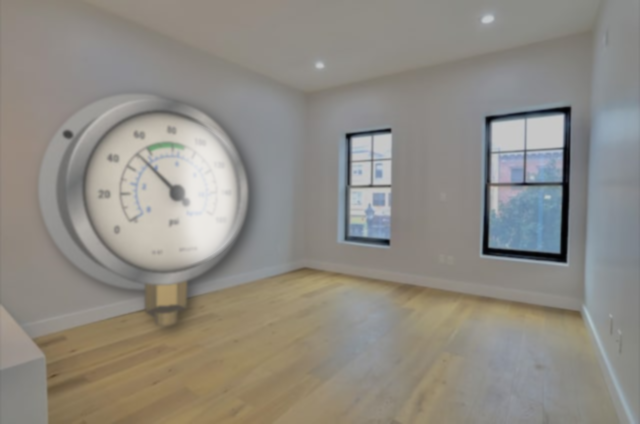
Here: 50 psi
